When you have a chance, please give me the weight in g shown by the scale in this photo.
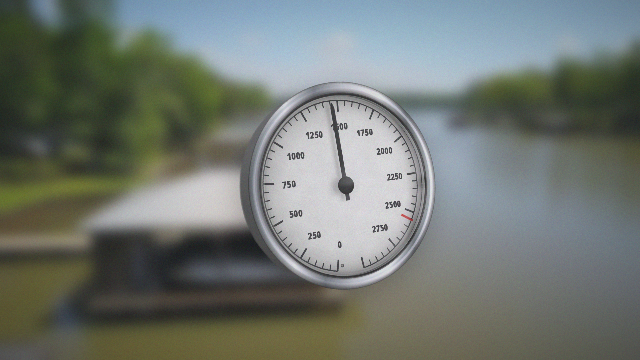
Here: 1450 g
